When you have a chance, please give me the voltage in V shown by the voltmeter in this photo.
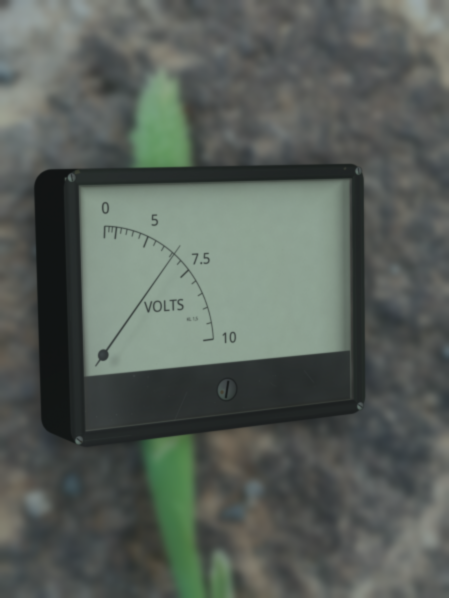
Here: 6.5 V
